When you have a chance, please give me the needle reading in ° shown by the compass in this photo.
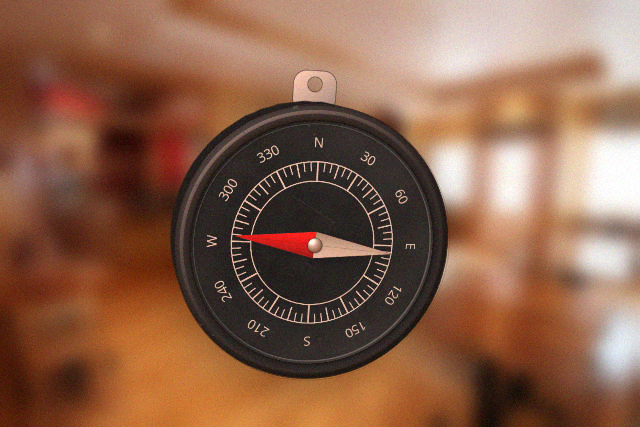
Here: 275 °
